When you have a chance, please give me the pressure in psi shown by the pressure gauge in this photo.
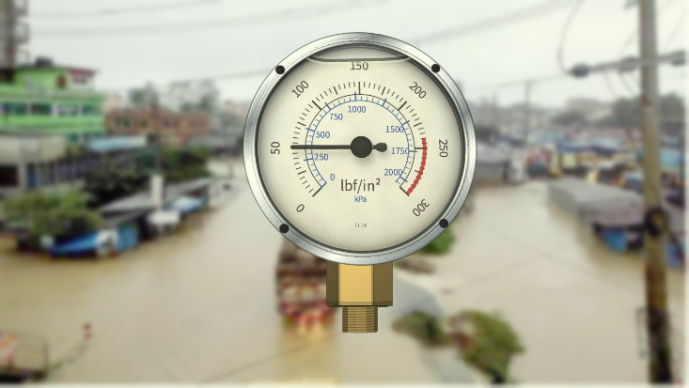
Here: 50 psi
